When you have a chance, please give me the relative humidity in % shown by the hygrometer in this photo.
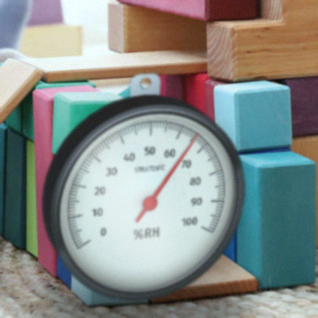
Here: 65 %
